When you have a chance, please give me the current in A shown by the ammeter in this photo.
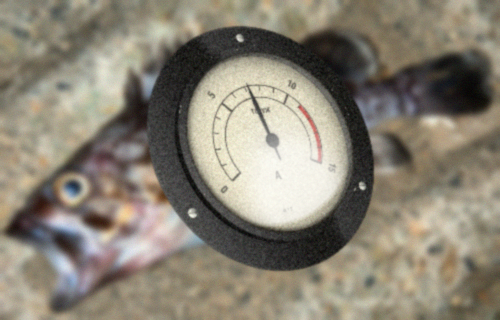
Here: 7 A
